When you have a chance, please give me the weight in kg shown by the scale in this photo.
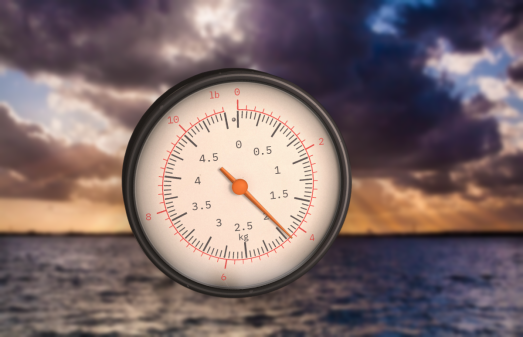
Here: 1.95 kg
